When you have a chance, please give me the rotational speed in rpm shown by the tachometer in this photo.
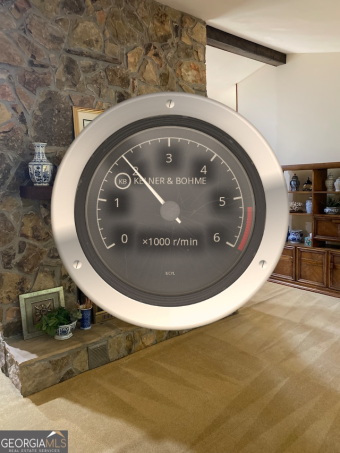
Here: 2000 rpm
